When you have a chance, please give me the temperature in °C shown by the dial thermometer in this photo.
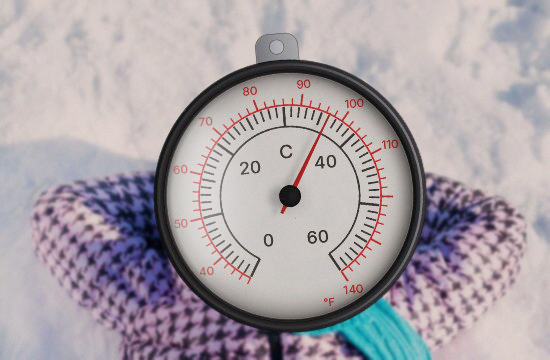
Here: 36 °C
